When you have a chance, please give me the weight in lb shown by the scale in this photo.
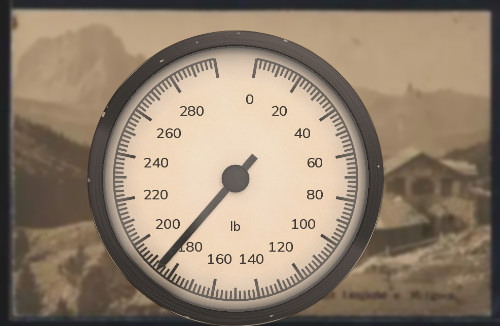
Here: 186 lb
